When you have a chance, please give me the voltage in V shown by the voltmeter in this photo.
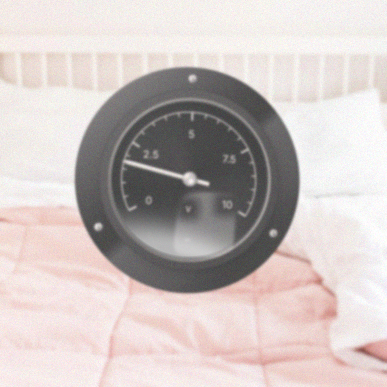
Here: 1.75 V
